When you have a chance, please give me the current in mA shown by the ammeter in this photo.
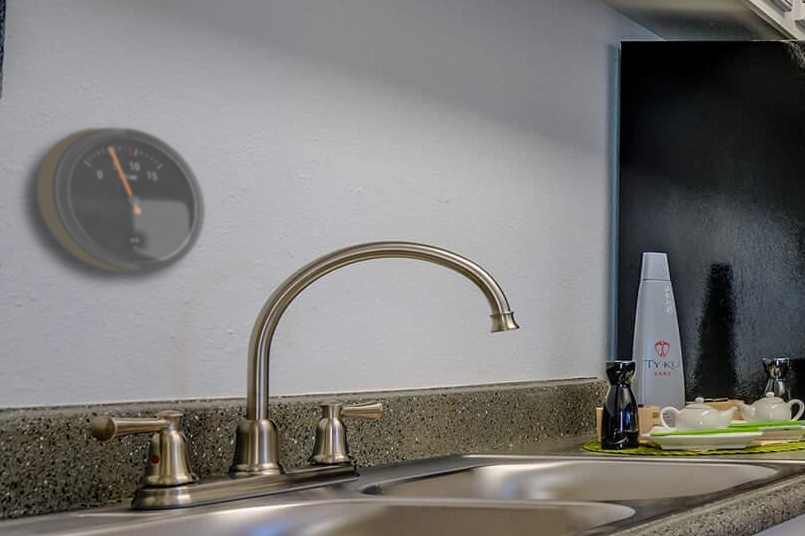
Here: 5 mA
